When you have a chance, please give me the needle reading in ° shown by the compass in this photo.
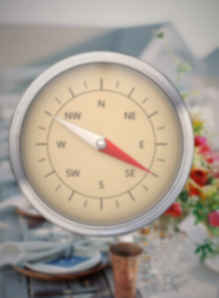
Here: 120 °
